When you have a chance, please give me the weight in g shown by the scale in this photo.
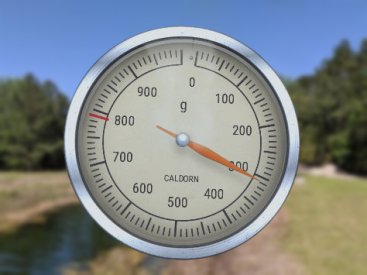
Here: 310 g
